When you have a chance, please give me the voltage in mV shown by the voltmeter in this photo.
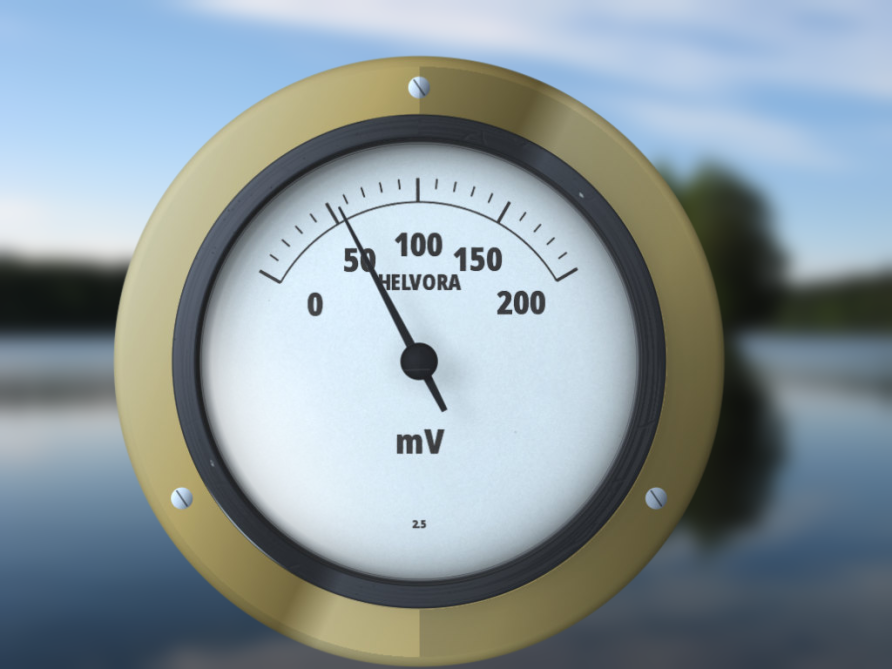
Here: 55 mV
